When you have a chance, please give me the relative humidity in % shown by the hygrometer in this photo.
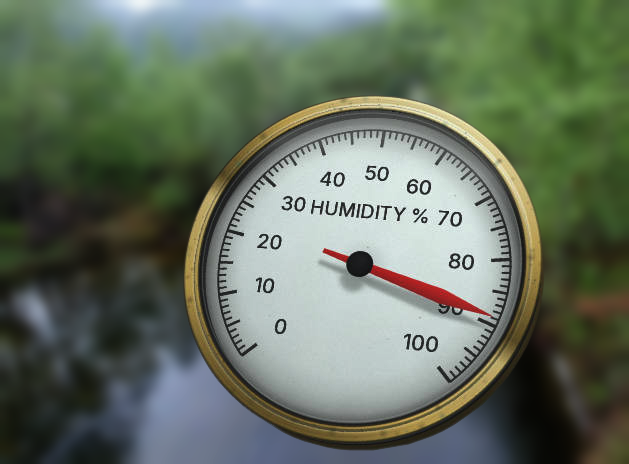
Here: 89 %
